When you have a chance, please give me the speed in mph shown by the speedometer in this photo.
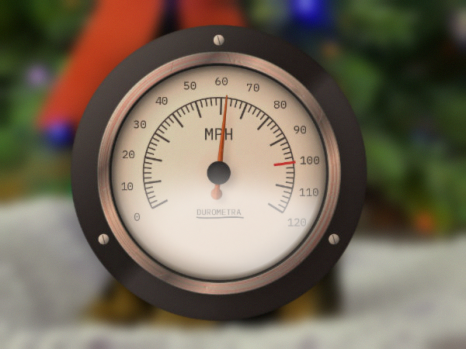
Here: 62 mph
